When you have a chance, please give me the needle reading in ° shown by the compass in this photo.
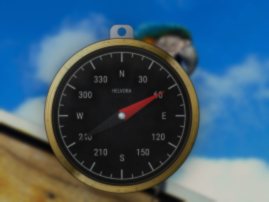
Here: 60 °
